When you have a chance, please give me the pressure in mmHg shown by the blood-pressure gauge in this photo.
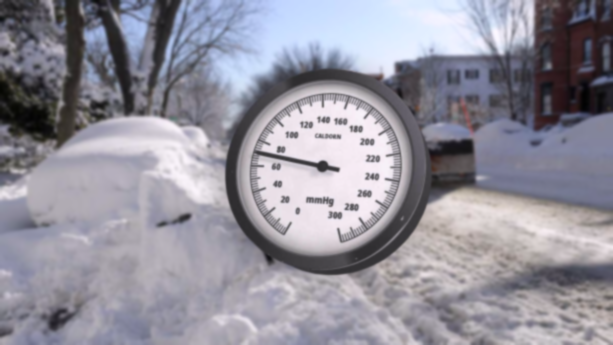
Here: 70 mmHg
